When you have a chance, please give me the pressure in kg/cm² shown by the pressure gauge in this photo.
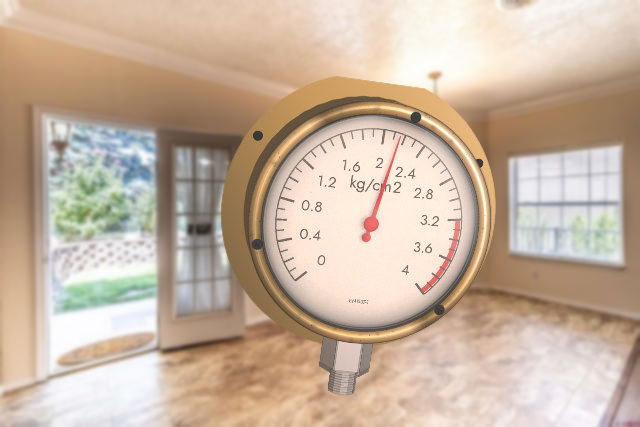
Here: 2.15 kg/cm²
